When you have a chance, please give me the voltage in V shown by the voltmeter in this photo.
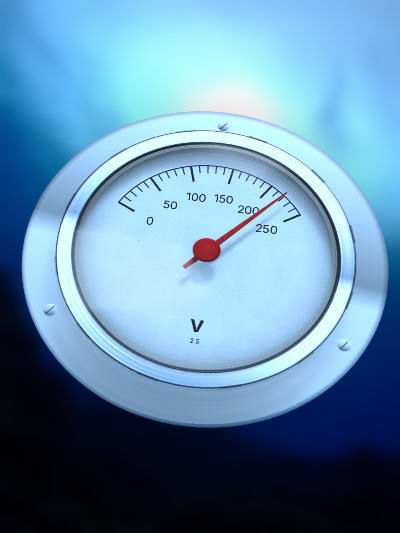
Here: 220 V
